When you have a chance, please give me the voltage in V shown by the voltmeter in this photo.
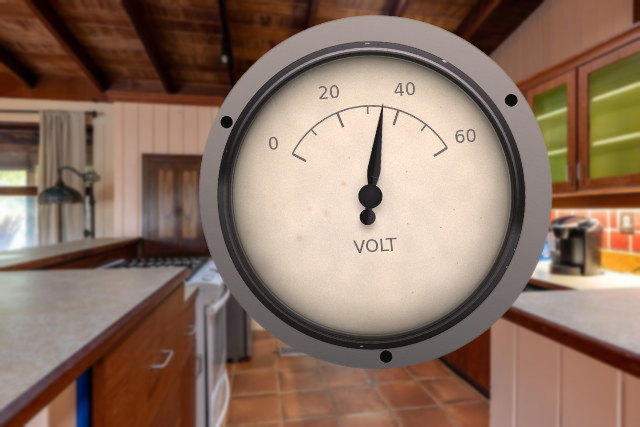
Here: 35 V
